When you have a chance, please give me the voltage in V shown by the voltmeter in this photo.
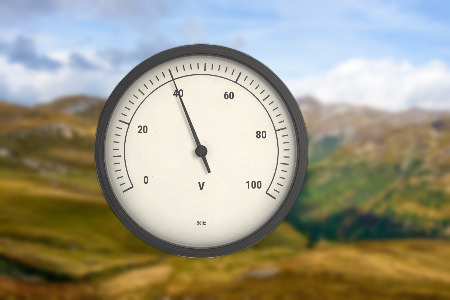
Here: 40 V
